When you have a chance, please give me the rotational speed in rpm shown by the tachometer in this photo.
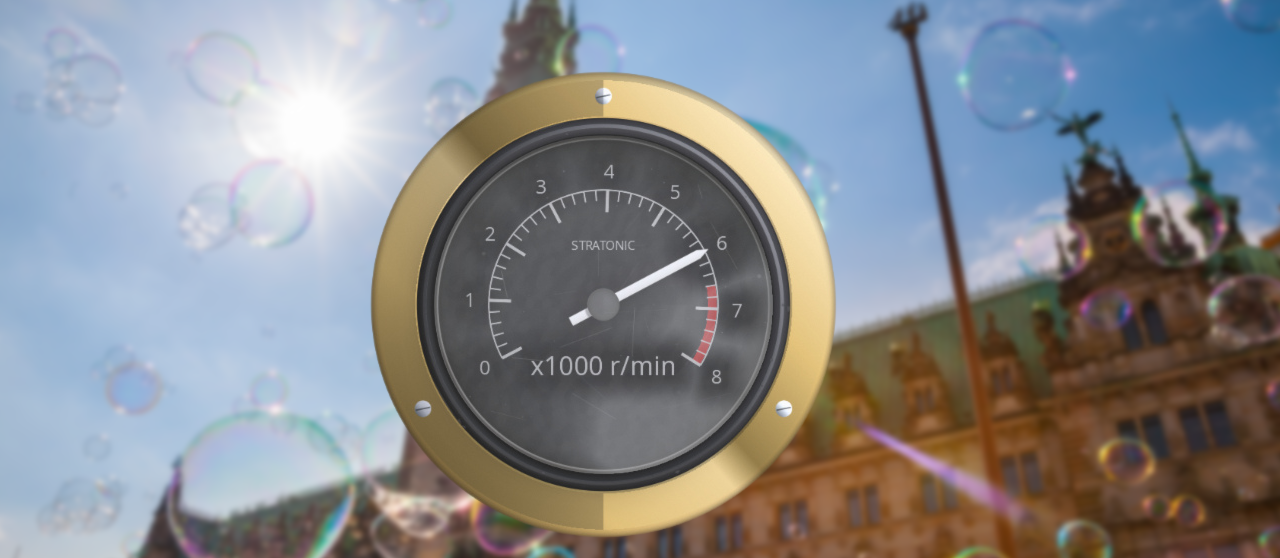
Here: 6000 rpm
